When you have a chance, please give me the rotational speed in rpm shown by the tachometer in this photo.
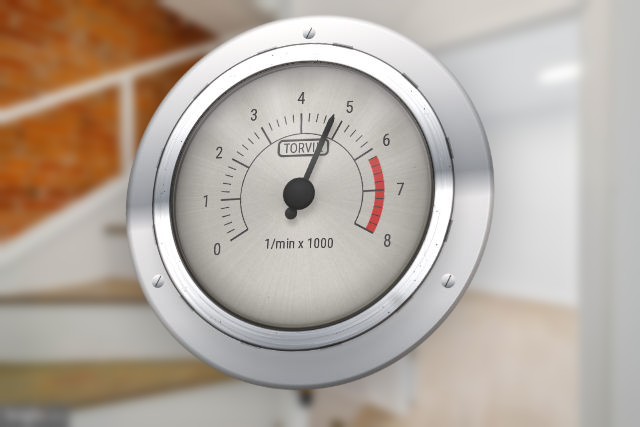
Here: 4800 rpm
